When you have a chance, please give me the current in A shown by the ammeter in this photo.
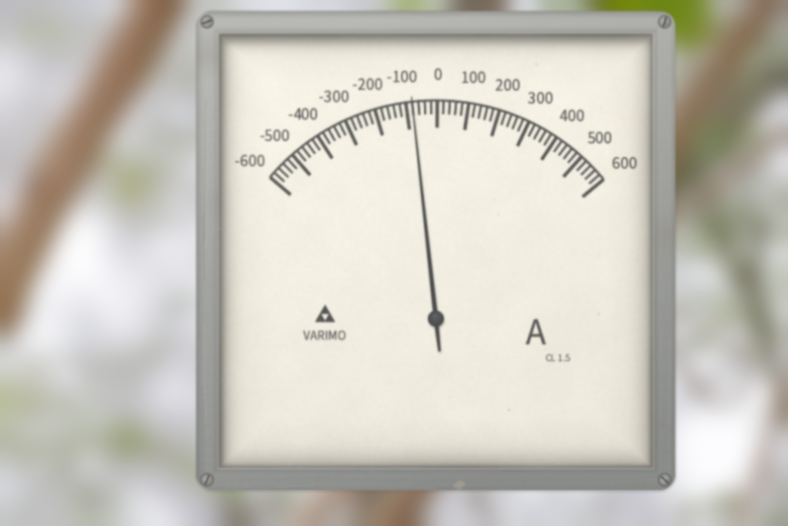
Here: -80 A
